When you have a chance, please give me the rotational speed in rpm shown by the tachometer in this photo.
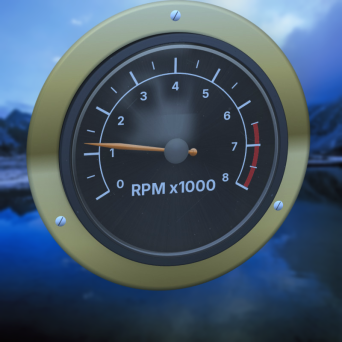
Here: 1250 rpm
